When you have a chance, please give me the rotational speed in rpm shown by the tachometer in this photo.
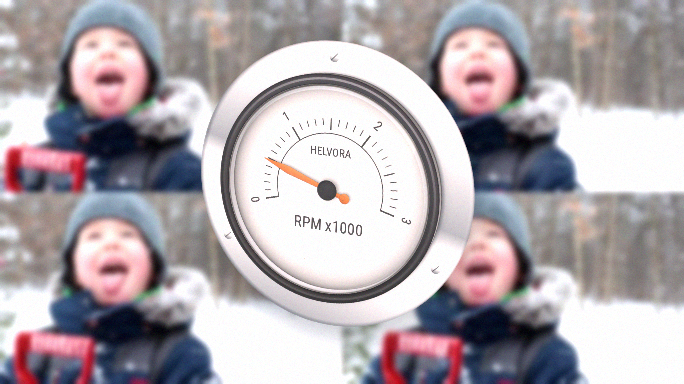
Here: 500 rpm
